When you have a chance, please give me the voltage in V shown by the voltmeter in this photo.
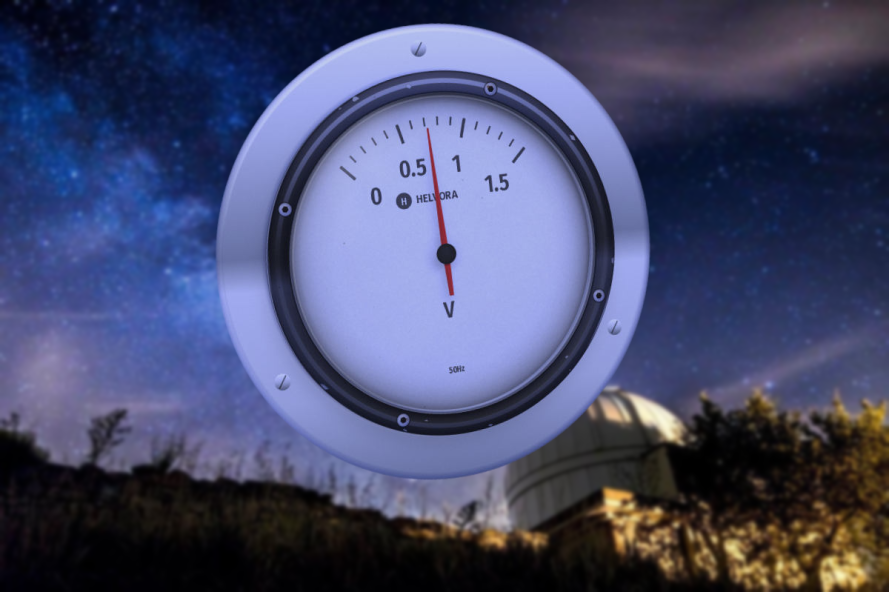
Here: 0.7 V
